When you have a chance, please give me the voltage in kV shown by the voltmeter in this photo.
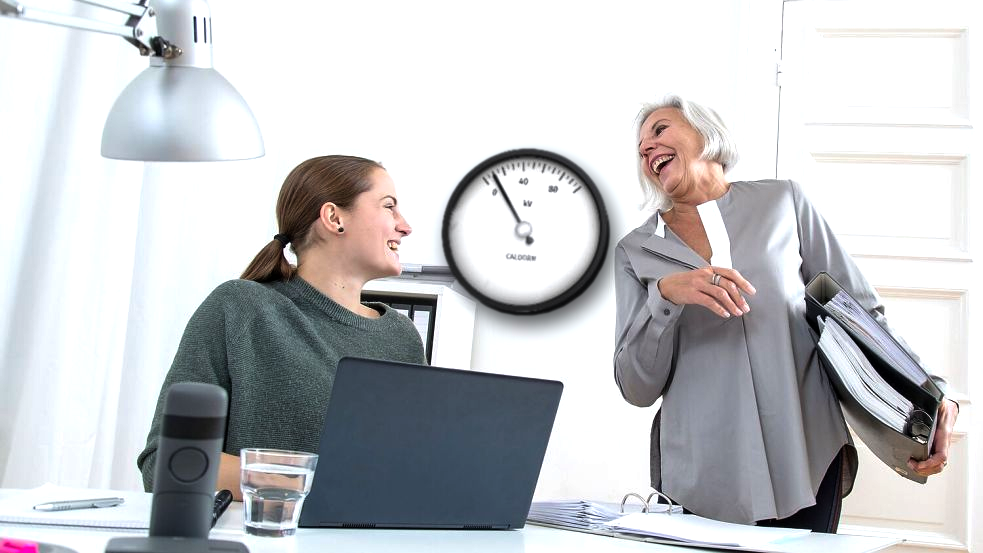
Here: 10 kV
